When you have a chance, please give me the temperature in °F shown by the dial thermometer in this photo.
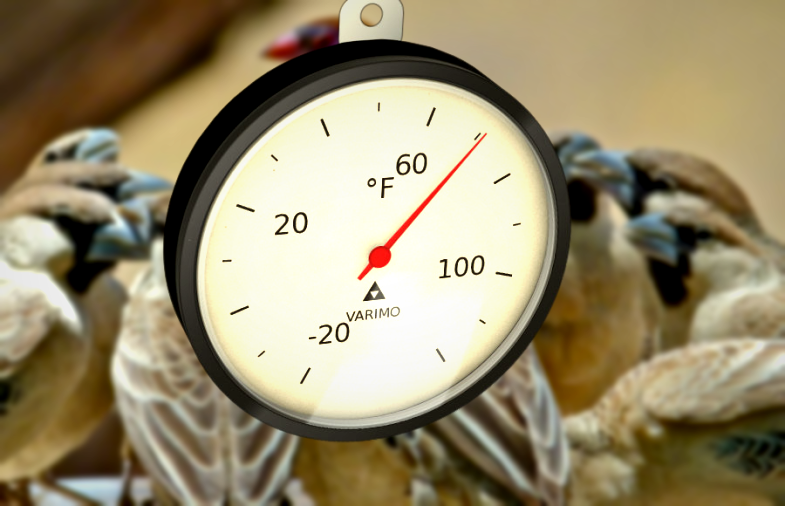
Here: 70 °F
